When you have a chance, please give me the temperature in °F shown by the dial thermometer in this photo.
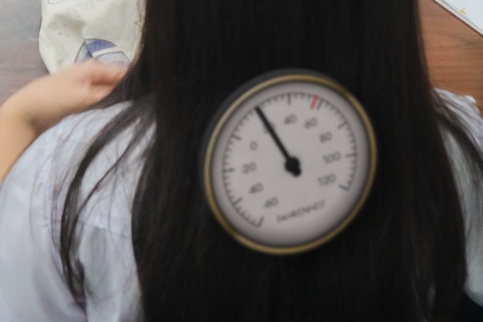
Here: 20 °F
